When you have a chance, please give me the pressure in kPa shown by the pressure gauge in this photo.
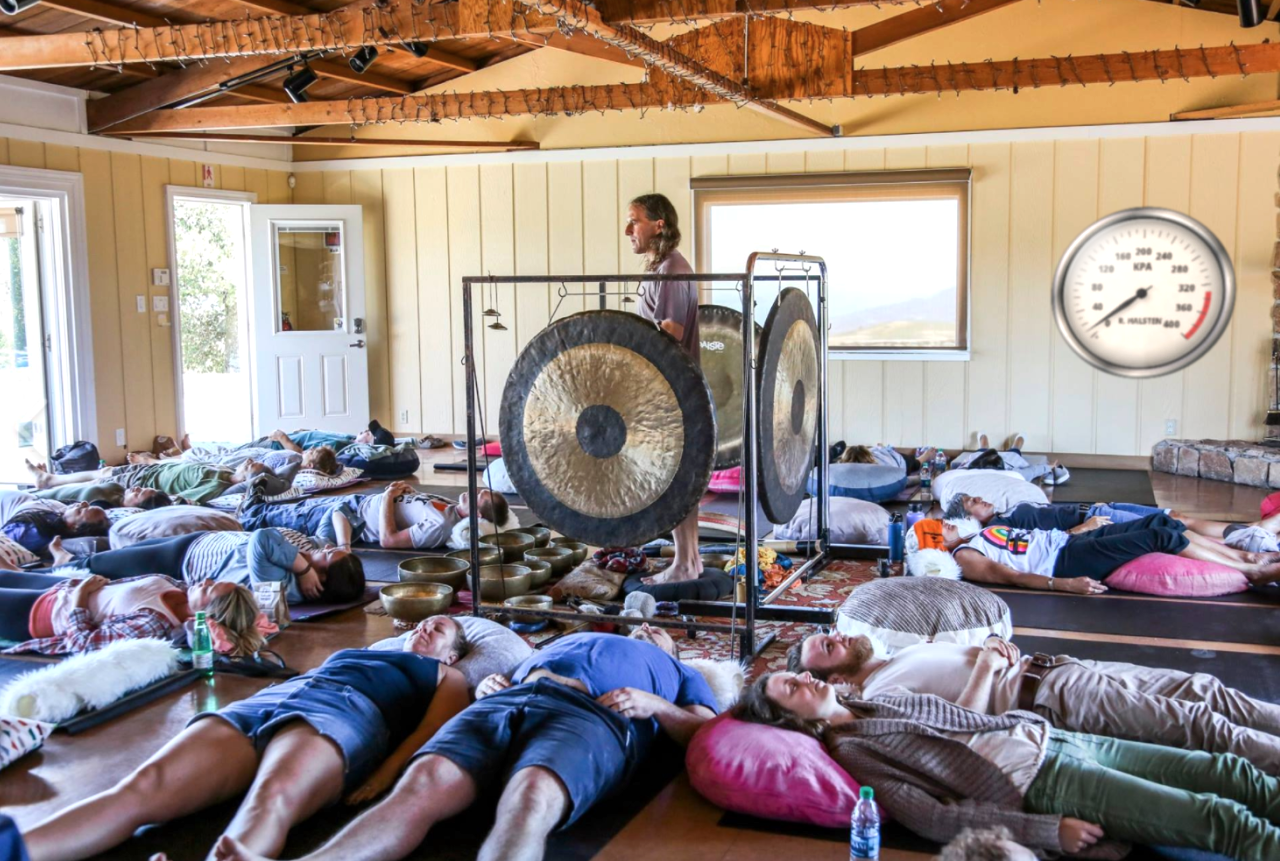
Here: 10 kPa
